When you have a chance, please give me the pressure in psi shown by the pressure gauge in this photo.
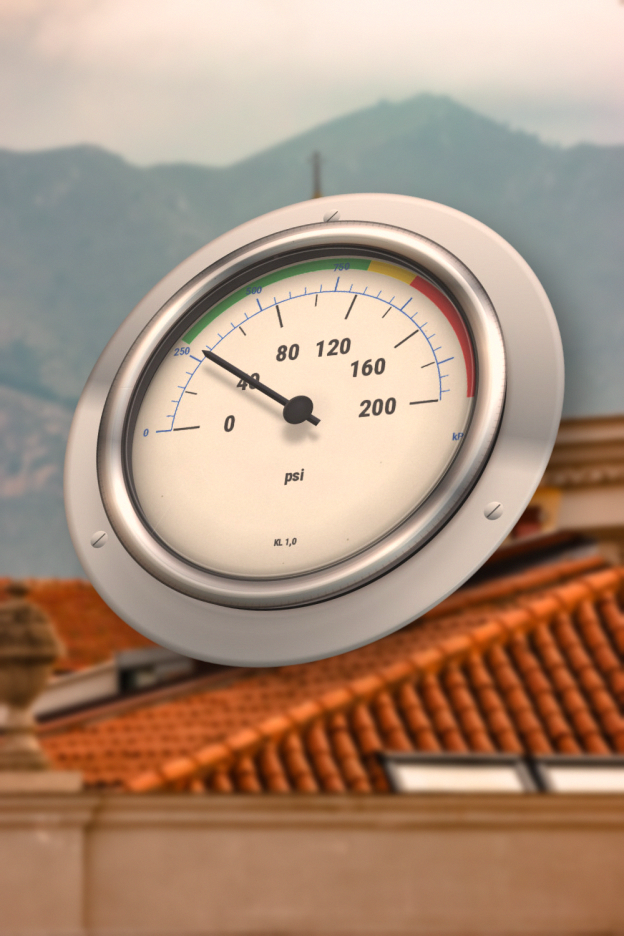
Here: 40 psi
